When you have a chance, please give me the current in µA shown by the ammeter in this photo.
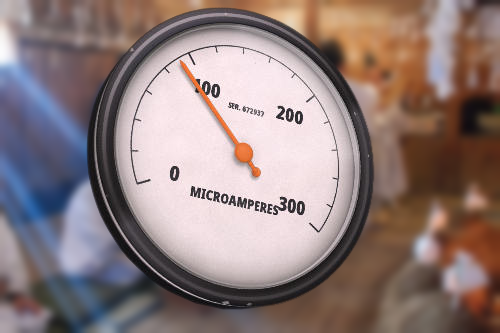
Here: 90 µA
